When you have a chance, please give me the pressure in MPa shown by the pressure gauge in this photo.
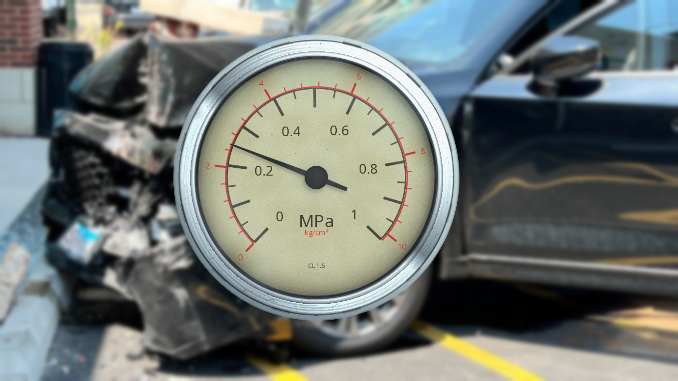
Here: 0.25 MPa
